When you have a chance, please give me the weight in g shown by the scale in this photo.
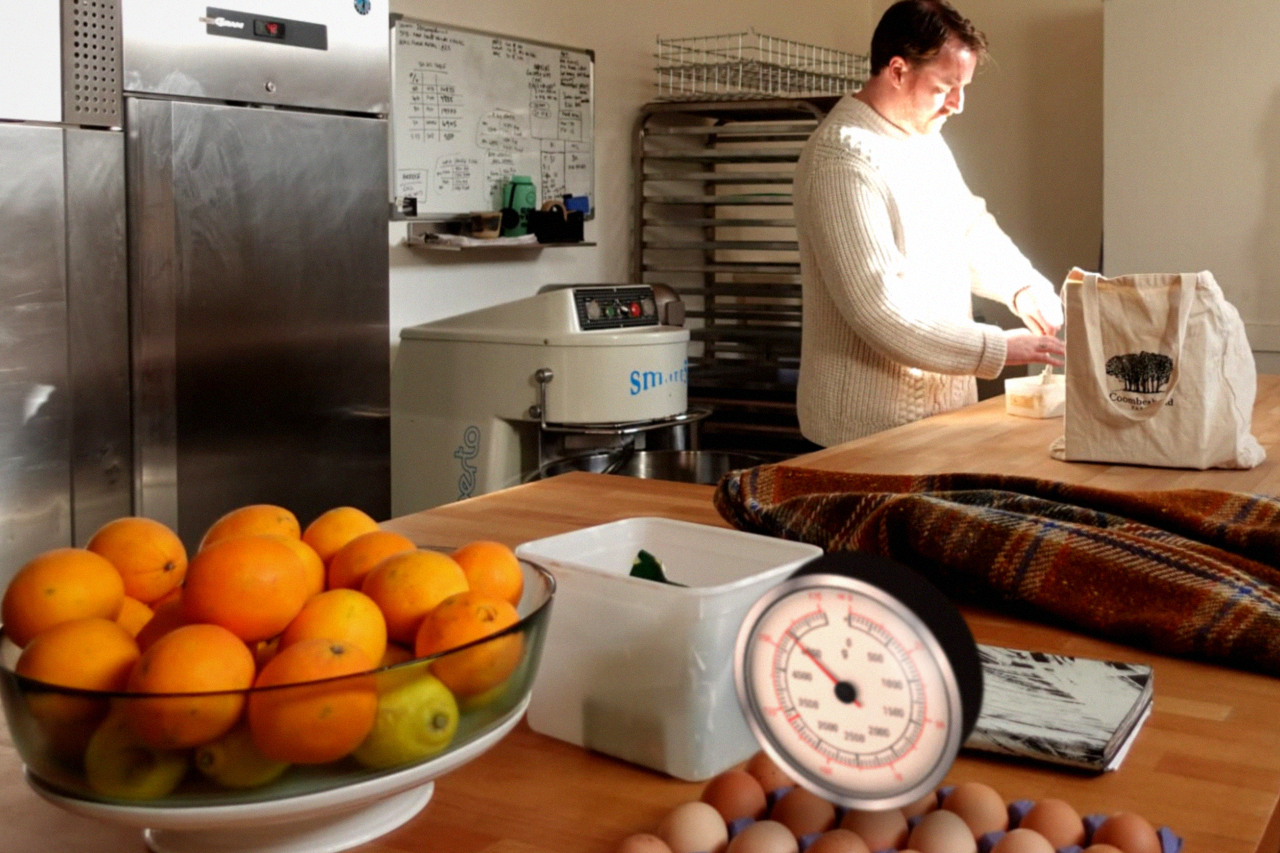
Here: 4500 g
